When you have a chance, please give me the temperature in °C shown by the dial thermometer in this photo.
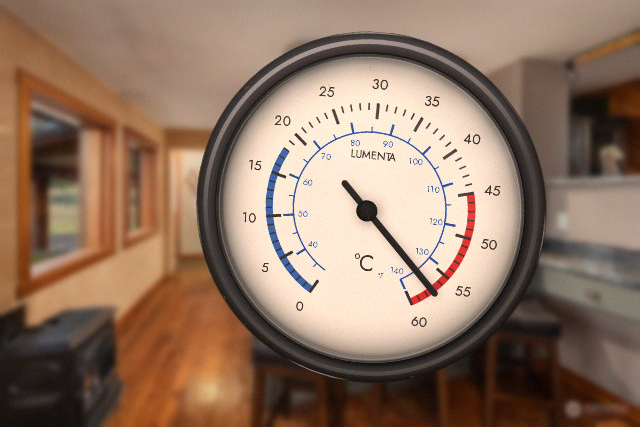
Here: 57 °C
